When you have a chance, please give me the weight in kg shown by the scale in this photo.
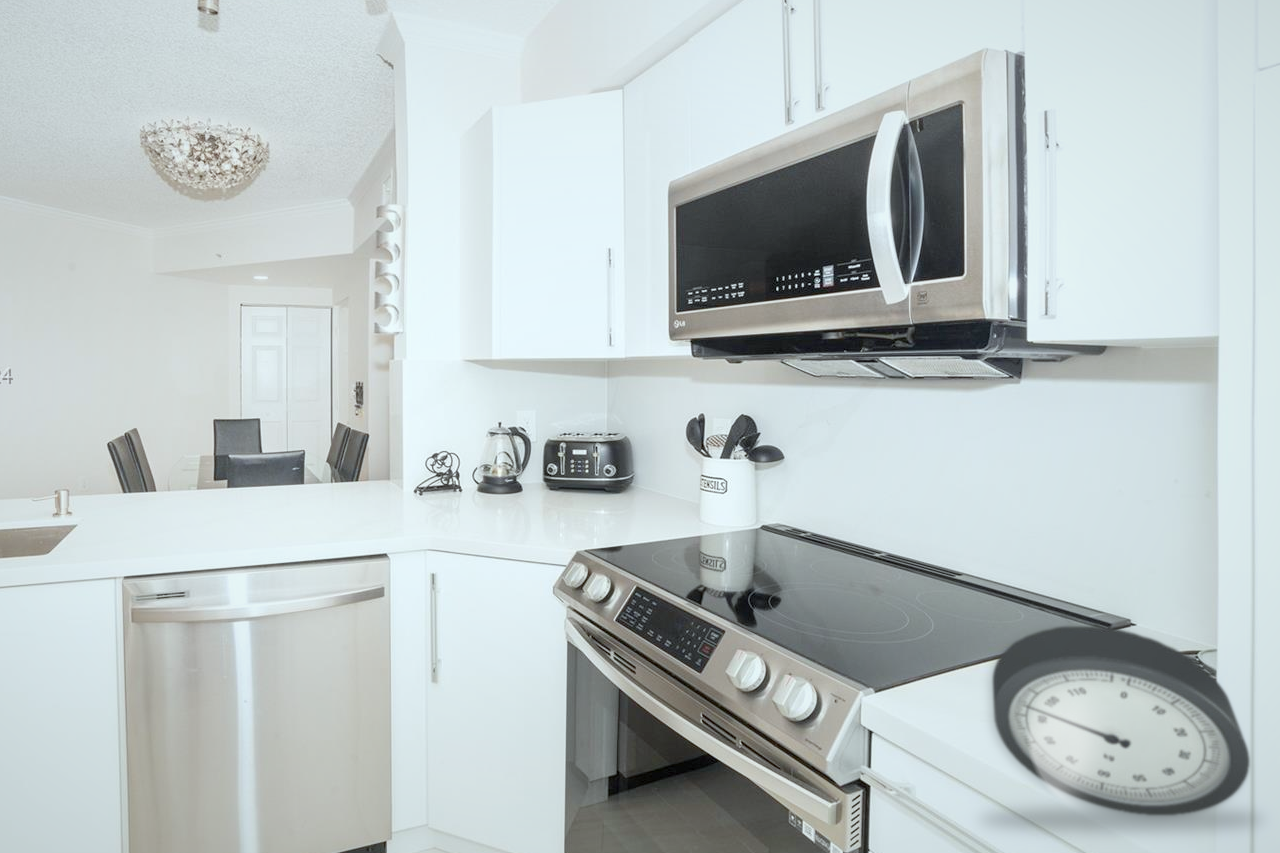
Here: 95 kg
